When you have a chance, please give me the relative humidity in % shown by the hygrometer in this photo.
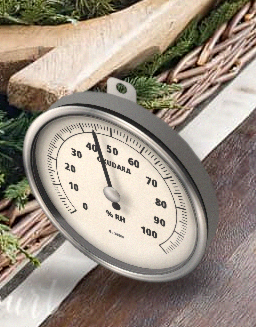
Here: 45 %
